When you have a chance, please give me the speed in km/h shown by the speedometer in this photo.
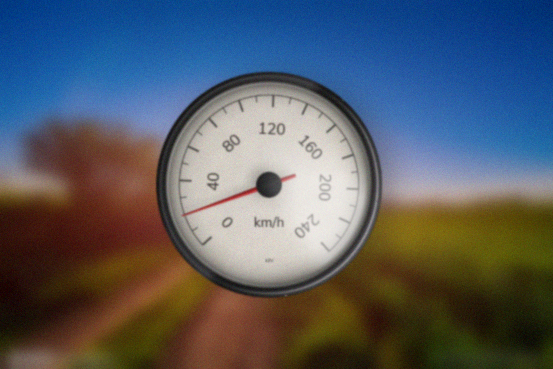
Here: 20 km/h
